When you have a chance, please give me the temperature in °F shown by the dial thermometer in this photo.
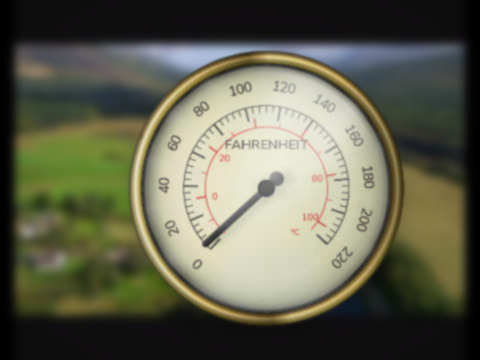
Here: 4 °F
